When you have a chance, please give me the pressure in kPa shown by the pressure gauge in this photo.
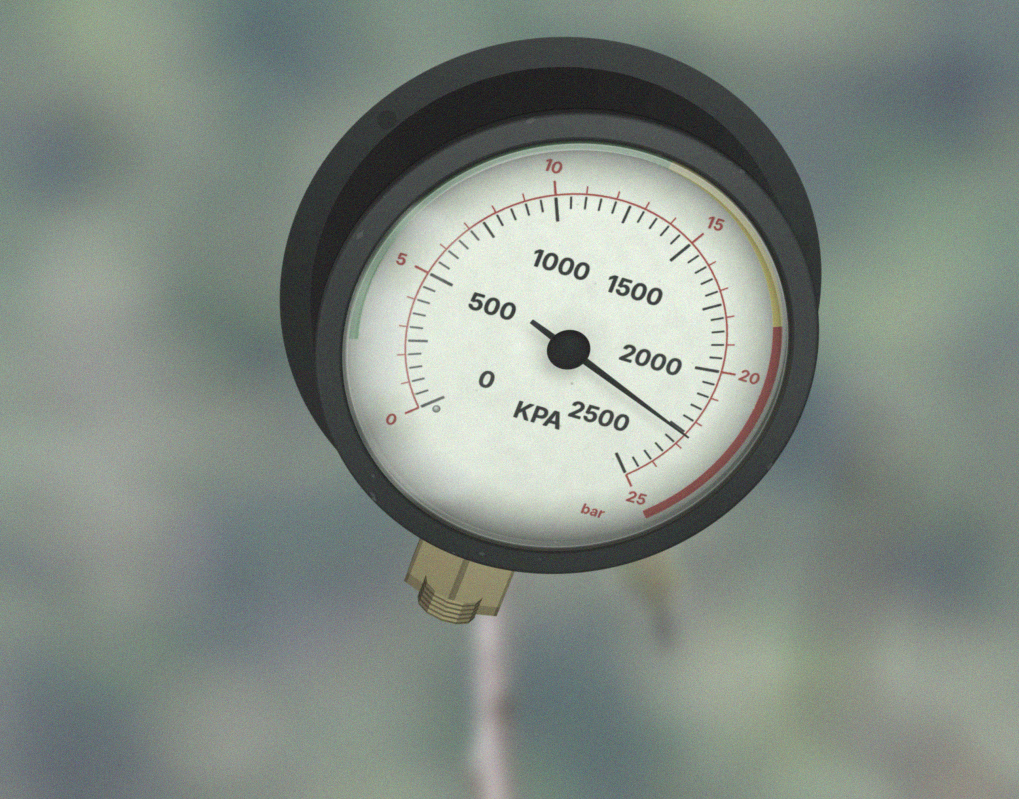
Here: 2250 kPa
